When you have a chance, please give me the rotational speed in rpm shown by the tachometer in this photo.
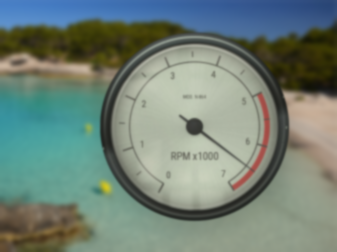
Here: 6500 rpm
